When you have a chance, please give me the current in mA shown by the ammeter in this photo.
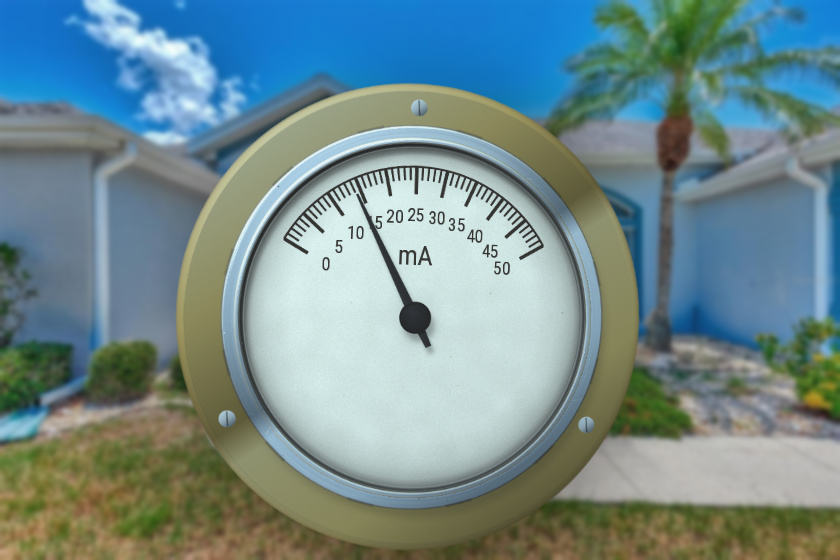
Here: 14 mA
